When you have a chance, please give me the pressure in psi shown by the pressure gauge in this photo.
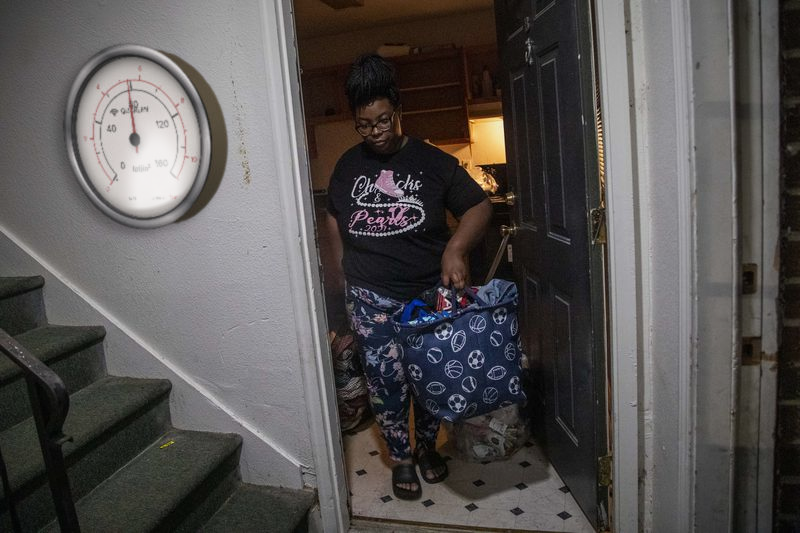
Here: 80 psi
